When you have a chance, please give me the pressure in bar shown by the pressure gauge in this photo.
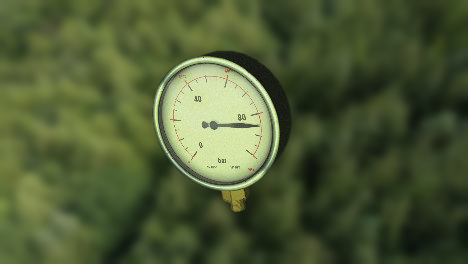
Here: 85 bar
